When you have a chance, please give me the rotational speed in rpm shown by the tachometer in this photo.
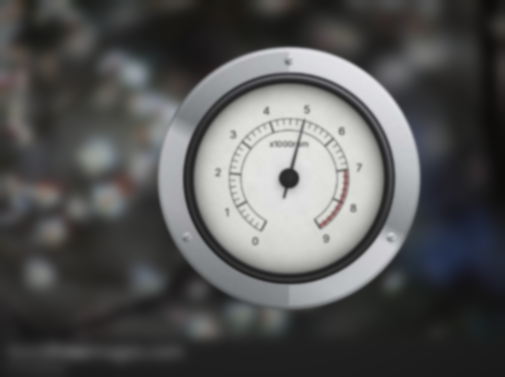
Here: 5000 rpm
